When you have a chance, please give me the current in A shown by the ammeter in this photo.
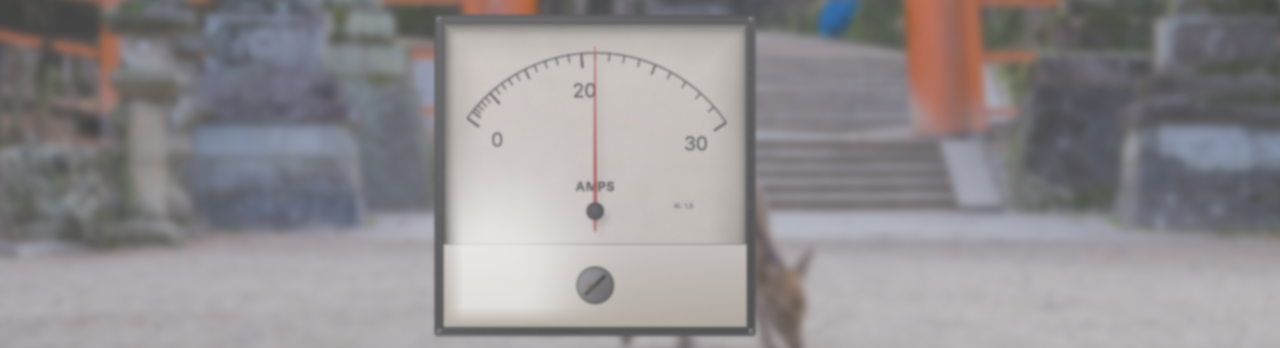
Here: 21 A
